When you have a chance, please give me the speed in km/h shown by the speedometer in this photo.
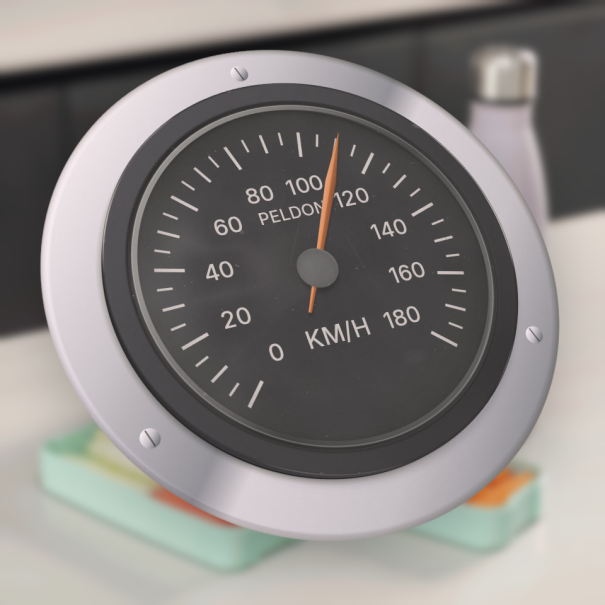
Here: 110 km/h
